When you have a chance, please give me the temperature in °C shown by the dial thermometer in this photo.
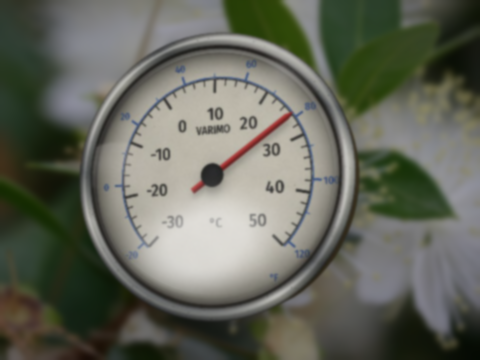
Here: 26 °C
